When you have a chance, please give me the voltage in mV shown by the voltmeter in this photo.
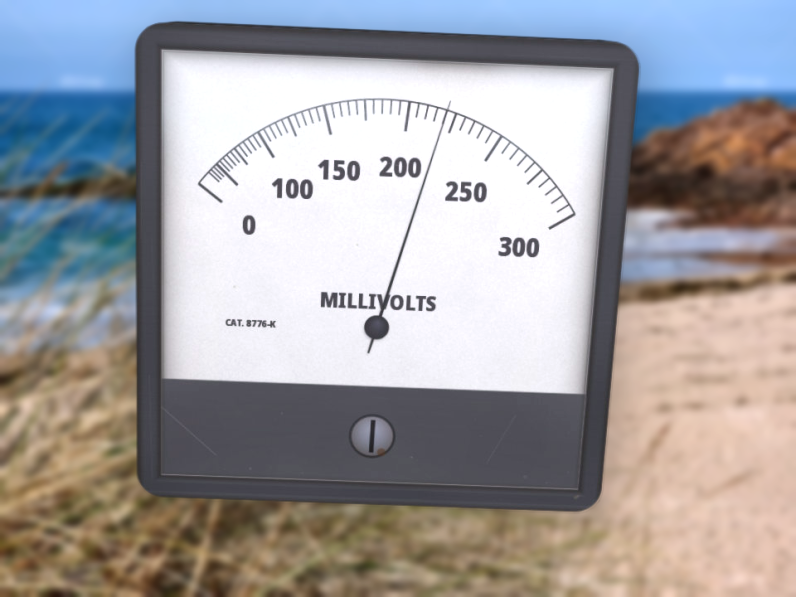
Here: 220 mV
